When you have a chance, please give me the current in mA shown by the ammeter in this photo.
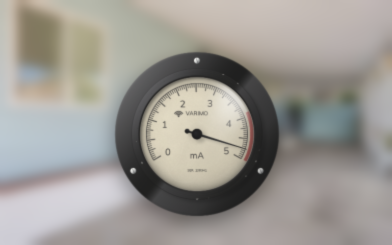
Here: 4.75 mA
